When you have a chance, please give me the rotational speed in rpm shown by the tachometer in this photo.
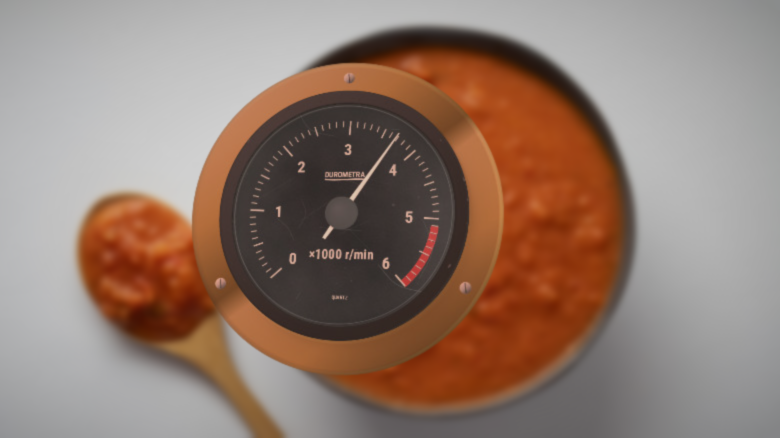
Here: 3700 rpm
